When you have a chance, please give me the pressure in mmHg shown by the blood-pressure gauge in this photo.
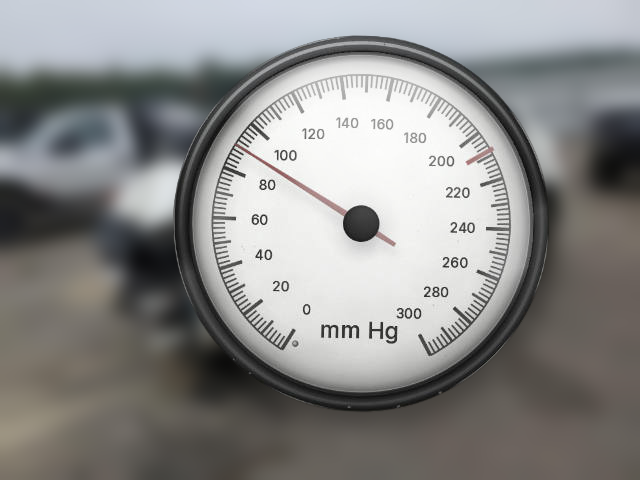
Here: 90 mmHg
